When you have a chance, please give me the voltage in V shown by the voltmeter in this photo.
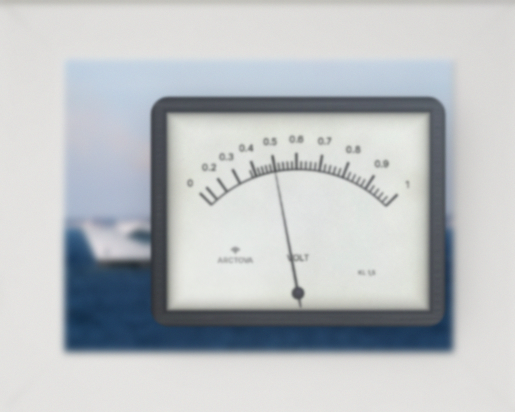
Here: 0.5 V
